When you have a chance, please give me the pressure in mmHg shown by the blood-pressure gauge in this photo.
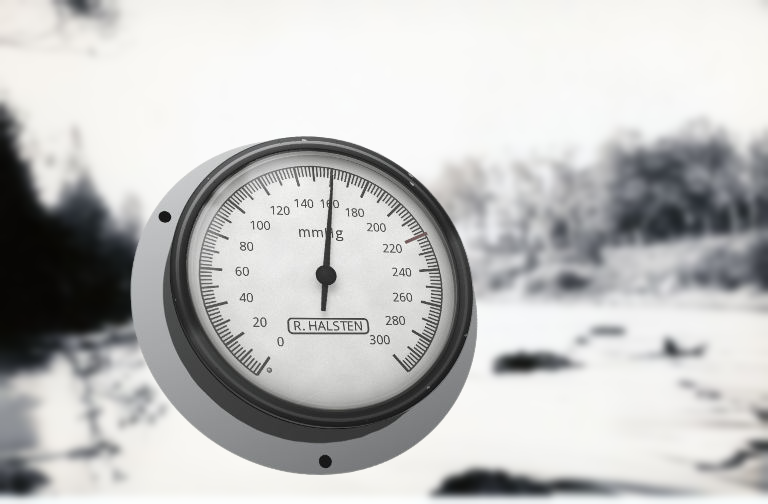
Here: 160 mmHg
